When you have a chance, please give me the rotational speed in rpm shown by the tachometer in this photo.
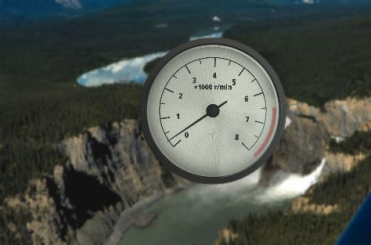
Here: 250 rpm
